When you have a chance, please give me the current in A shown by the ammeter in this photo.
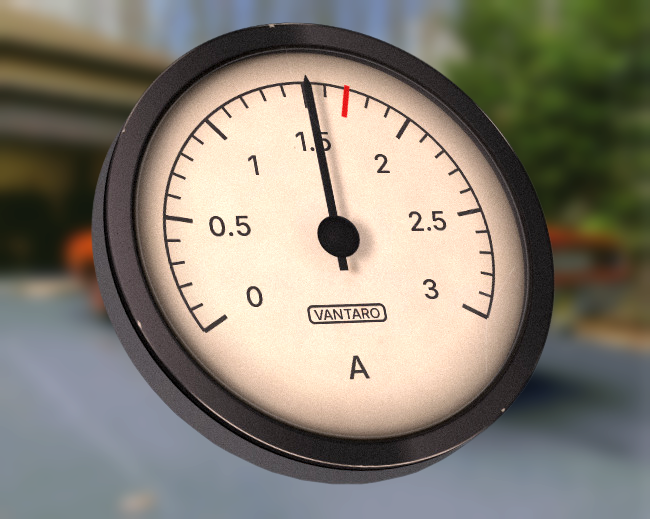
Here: 1.5 A
